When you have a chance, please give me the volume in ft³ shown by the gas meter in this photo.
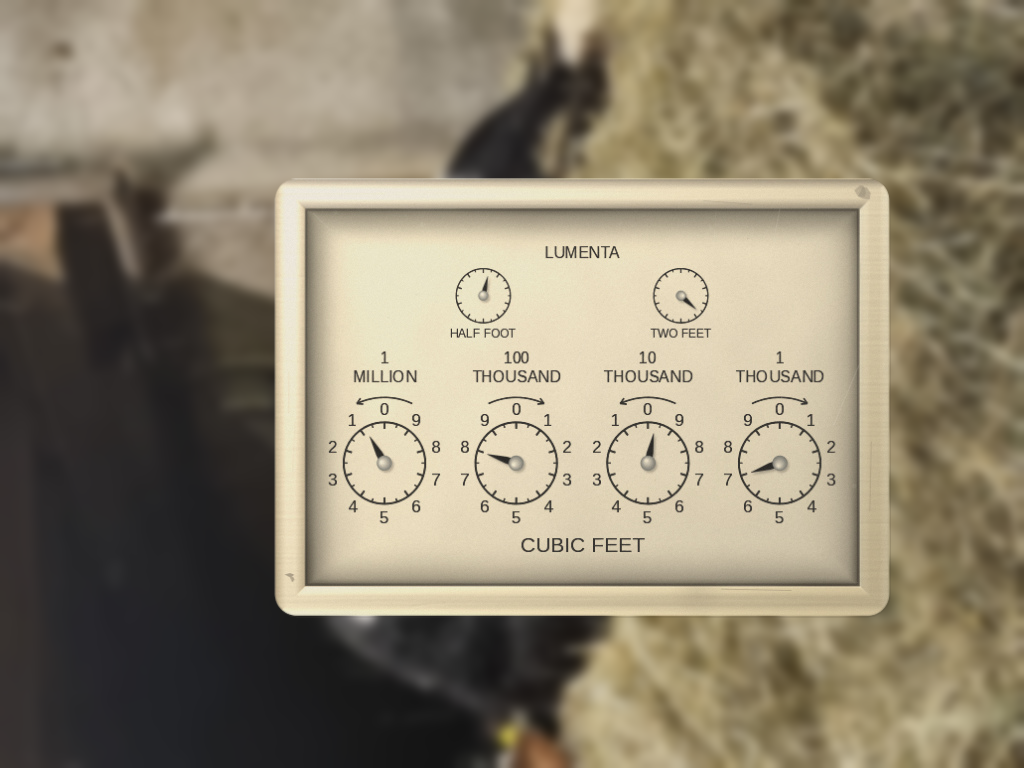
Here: 79700 ft³
